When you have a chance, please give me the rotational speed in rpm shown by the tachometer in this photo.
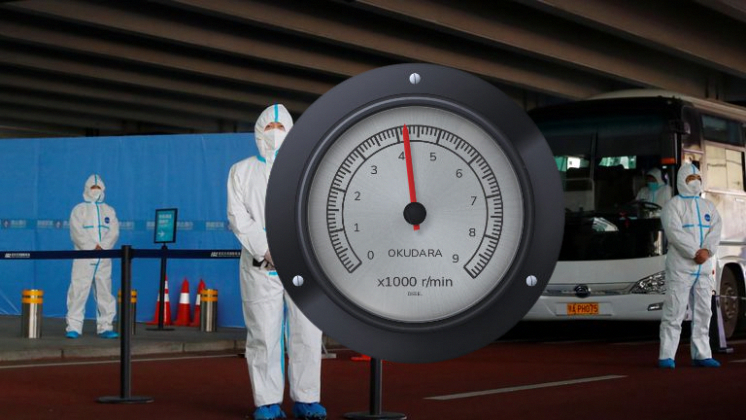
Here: 4200 rpm
